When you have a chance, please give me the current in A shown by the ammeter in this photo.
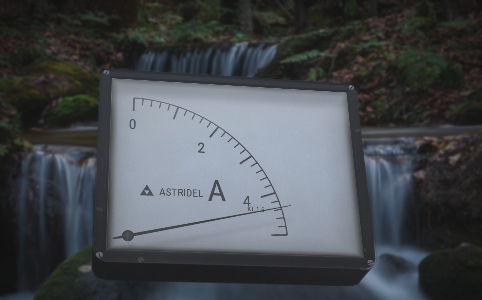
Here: 4.4 A
